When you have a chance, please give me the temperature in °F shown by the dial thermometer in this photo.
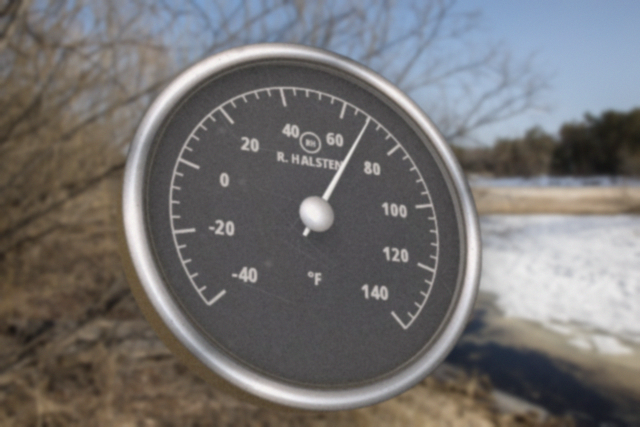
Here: 68 °F
